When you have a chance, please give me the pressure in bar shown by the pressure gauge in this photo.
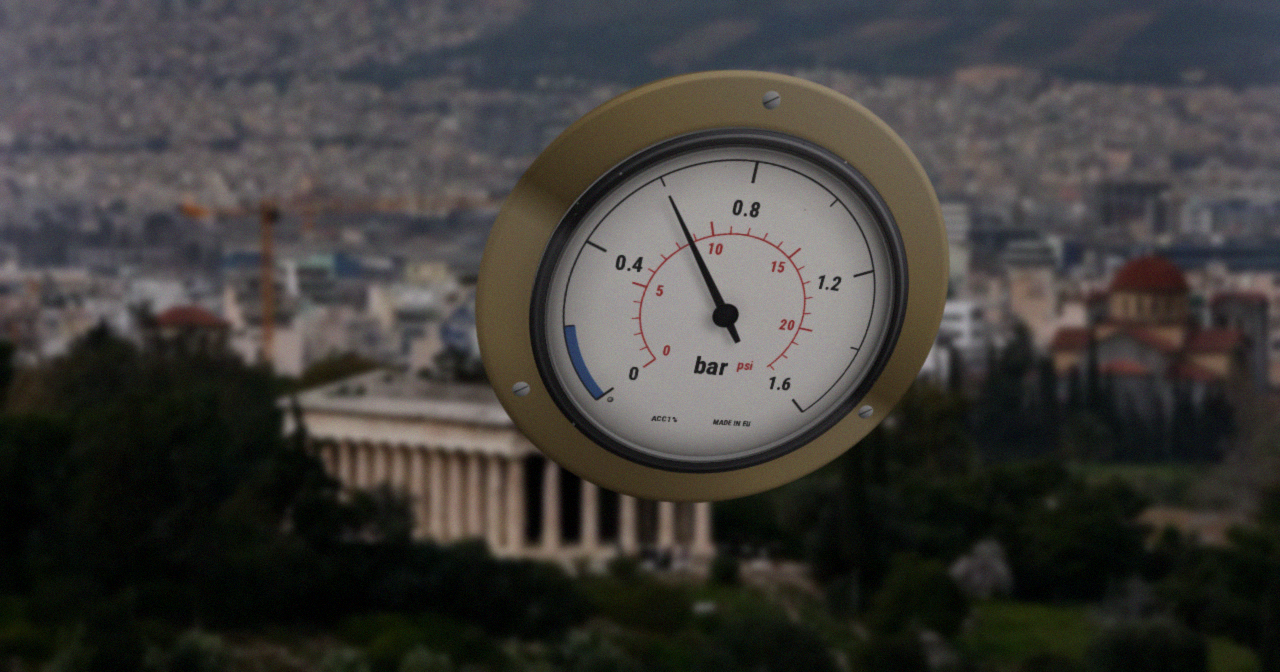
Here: 0.6 bar
